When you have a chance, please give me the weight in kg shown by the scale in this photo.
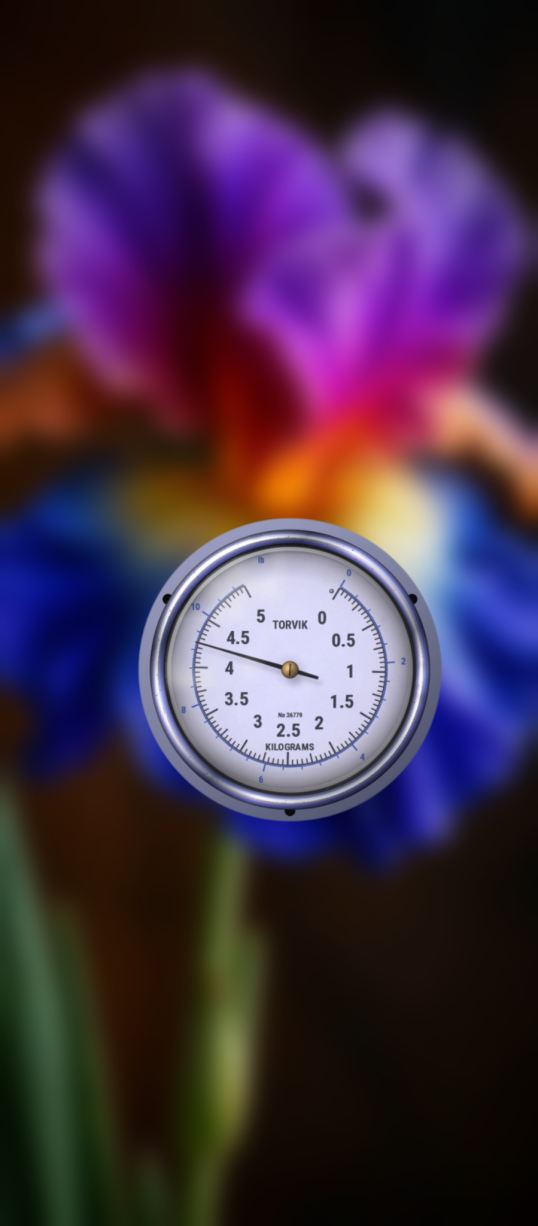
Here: 4.25 kg
